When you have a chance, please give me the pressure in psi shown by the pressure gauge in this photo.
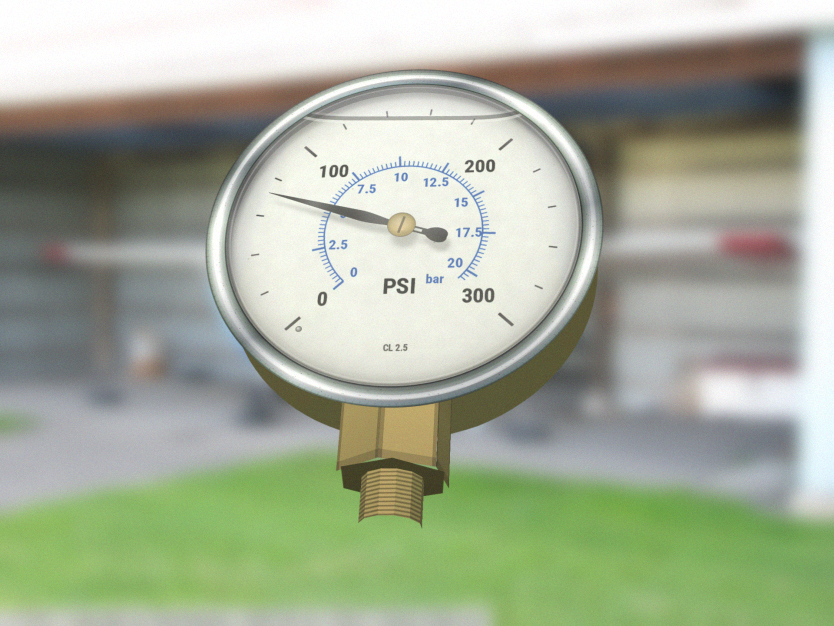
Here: 70 psi
